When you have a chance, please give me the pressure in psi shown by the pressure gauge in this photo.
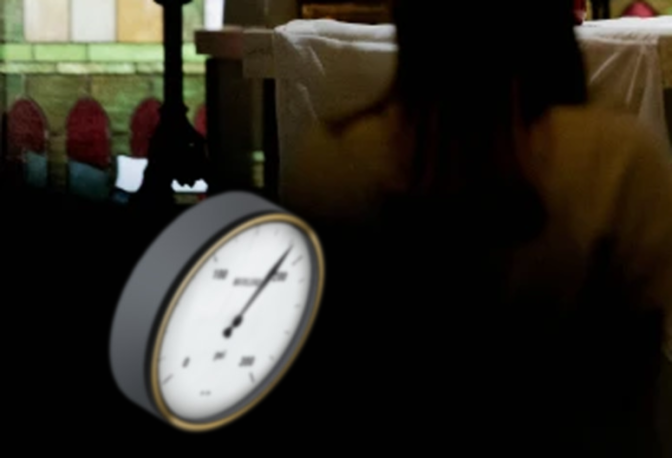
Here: 180 psi
